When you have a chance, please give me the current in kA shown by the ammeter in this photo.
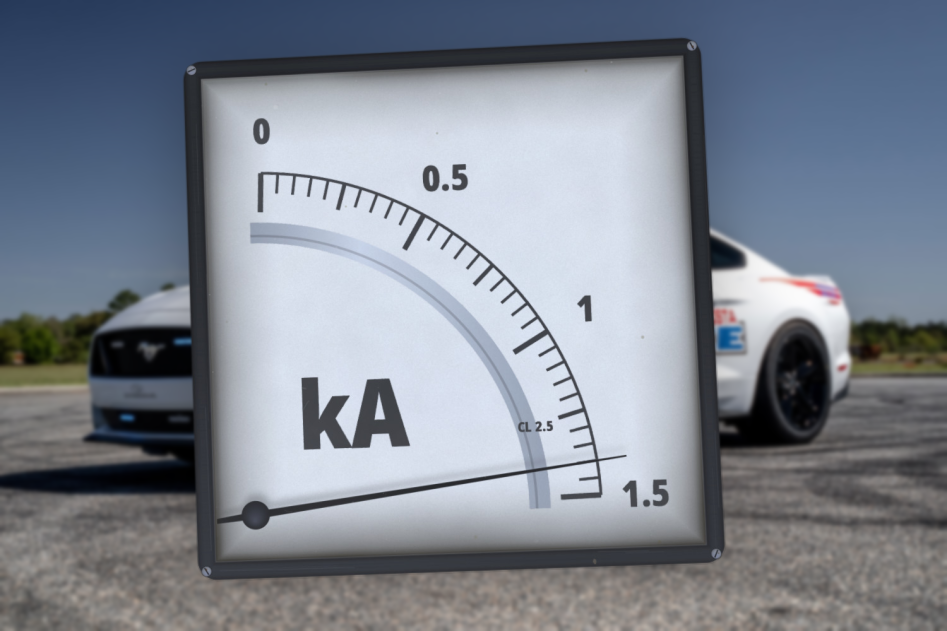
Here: 1.4 kA
